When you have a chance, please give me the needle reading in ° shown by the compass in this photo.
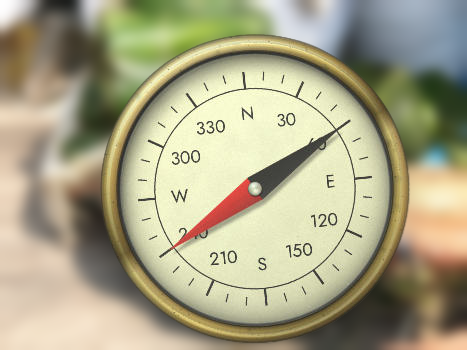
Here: 240 °
